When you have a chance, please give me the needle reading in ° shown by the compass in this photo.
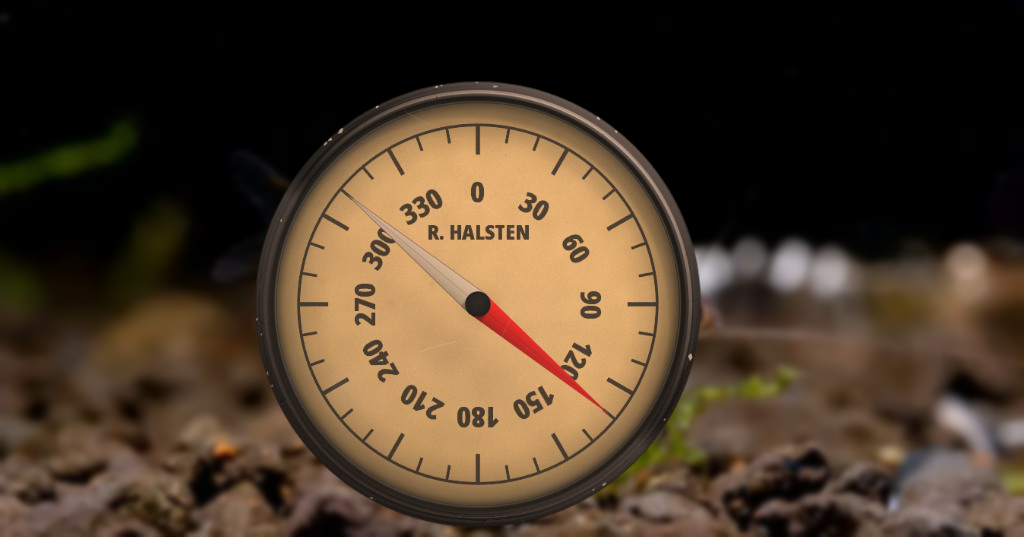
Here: 130 °
